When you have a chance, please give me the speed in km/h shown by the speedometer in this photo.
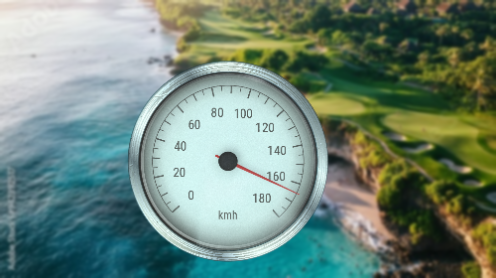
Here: 165 km/h
